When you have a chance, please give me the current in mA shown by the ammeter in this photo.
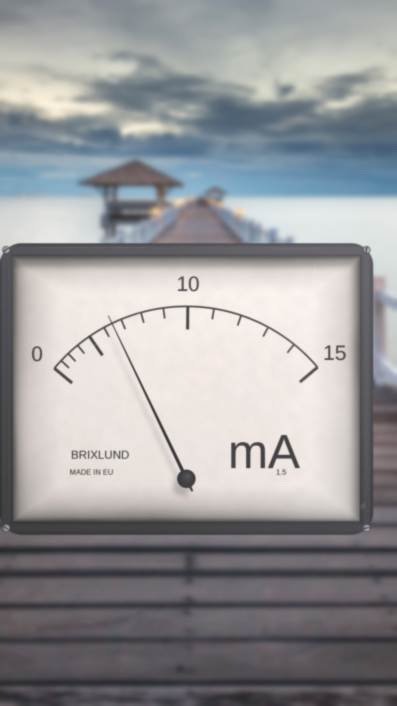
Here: 6.5 mA
